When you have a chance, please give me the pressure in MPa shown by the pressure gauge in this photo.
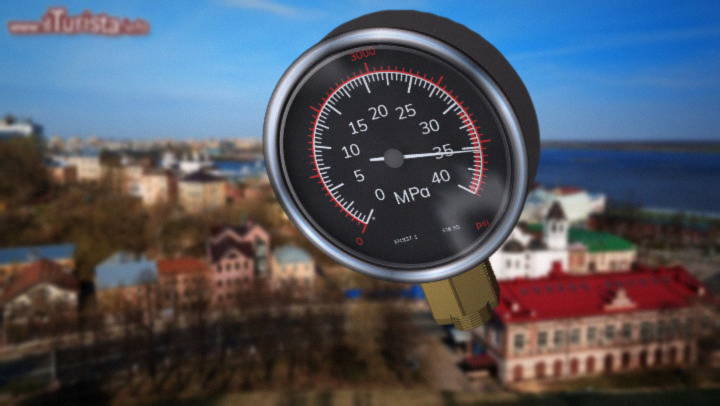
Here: 35 MPa
